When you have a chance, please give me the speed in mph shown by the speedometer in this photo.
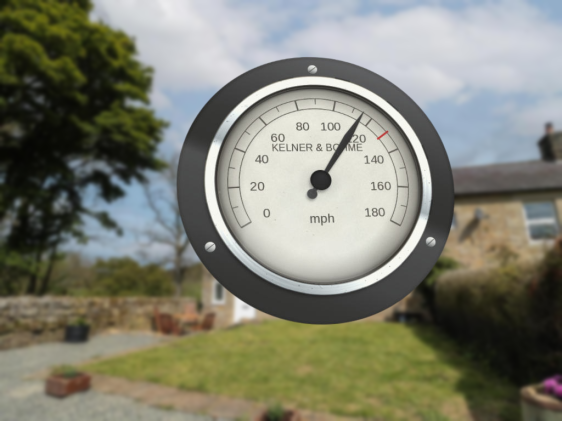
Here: 115 mph
